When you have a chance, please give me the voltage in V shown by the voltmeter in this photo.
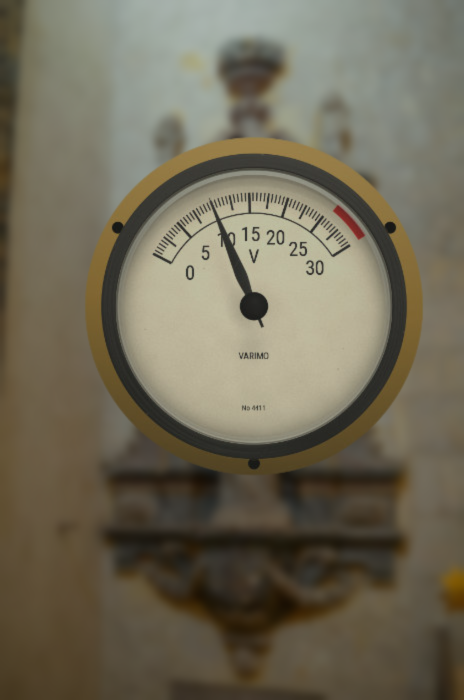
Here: 10 V
